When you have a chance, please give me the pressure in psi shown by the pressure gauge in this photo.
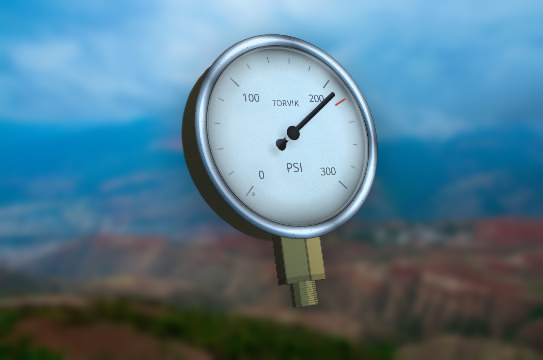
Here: 210 psi
